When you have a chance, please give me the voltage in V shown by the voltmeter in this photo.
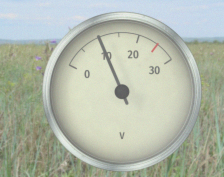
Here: 10 V
